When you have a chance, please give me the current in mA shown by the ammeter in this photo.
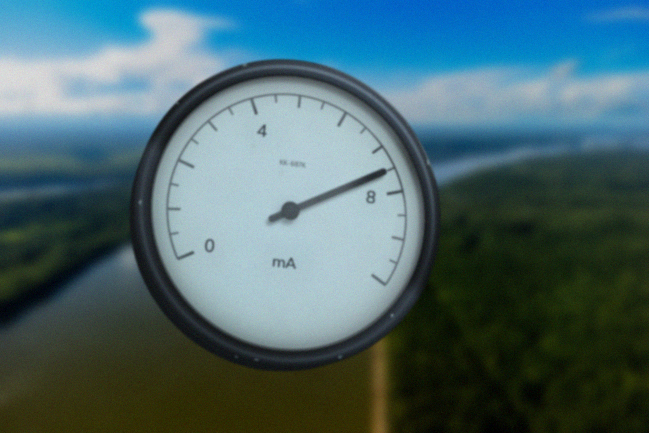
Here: 7.5 mA
